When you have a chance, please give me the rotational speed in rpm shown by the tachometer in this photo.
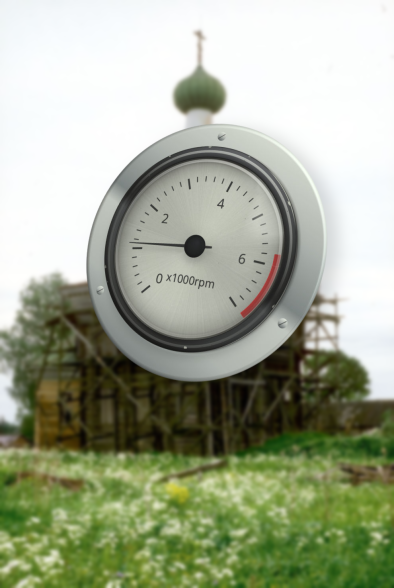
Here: 1100 rpm
